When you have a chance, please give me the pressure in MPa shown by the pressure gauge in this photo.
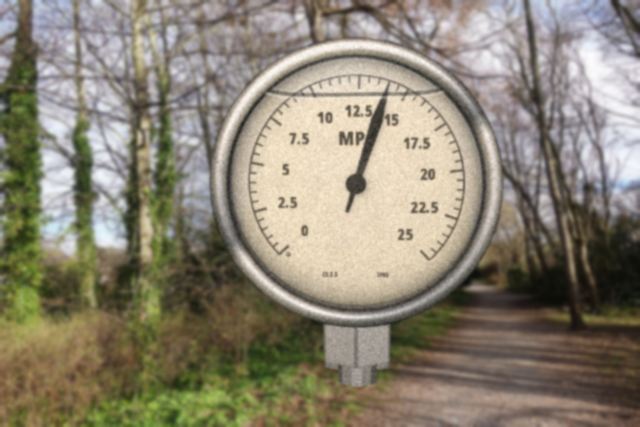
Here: 14 MPa
